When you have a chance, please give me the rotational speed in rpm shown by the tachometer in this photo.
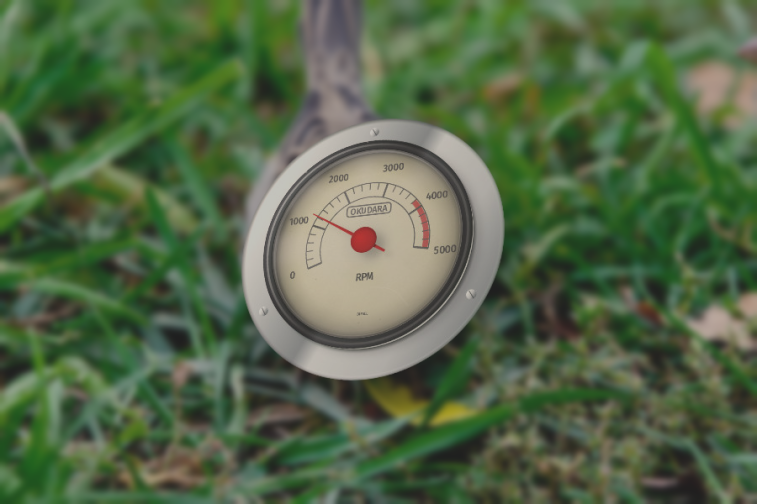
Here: 1200 rpm
